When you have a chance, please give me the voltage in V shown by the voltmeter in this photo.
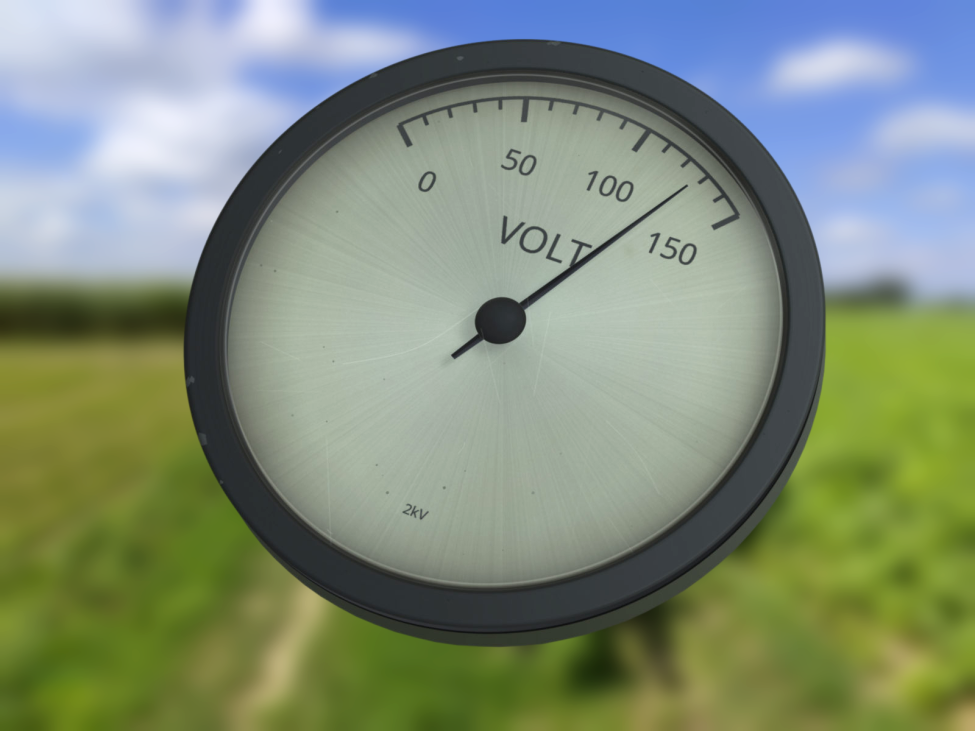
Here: 130 V
